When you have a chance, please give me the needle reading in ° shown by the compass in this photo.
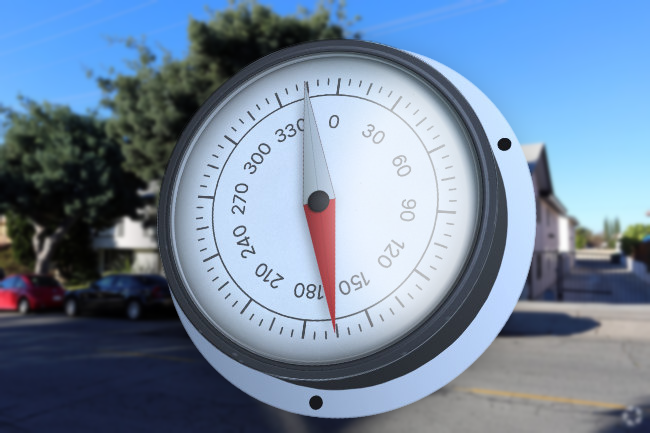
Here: 165 °
